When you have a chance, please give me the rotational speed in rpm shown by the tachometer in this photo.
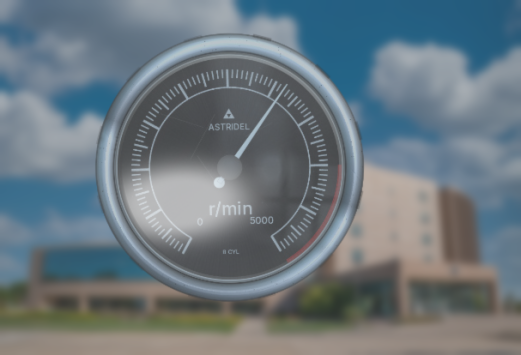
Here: 3100 rpm
